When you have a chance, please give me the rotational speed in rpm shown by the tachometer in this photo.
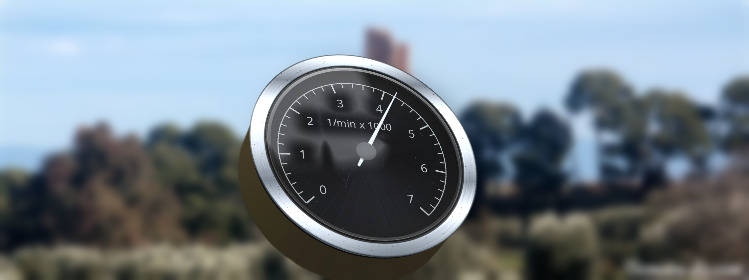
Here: 4200 rpm
